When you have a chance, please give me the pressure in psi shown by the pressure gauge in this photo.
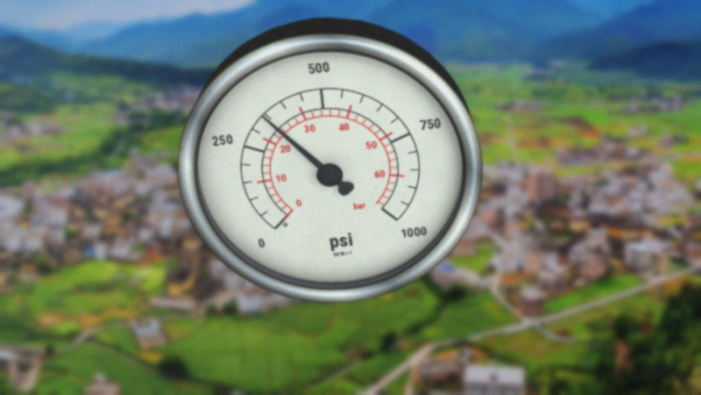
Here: 350 psi
